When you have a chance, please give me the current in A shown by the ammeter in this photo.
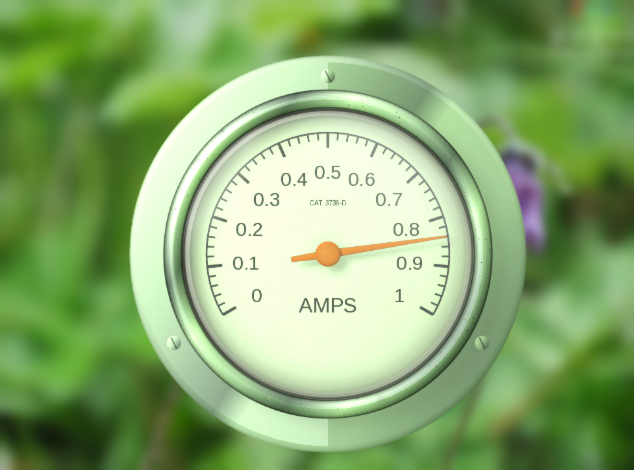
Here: 0.84 A
